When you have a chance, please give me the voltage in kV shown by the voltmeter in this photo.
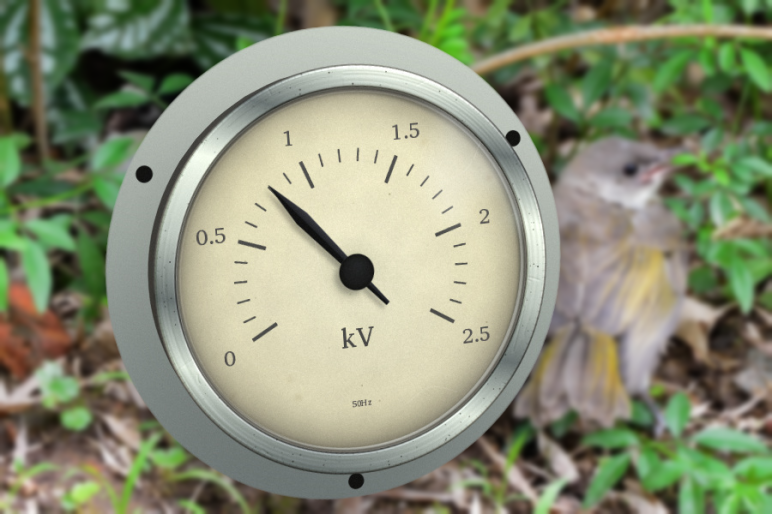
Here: 0.8 kV
